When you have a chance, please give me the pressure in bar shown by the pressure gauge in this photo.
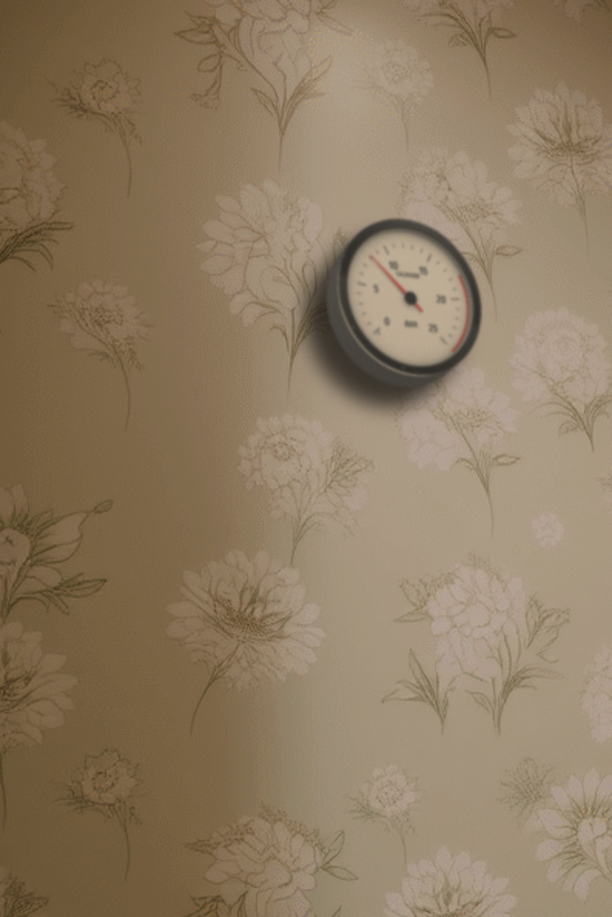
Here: 8 bar
